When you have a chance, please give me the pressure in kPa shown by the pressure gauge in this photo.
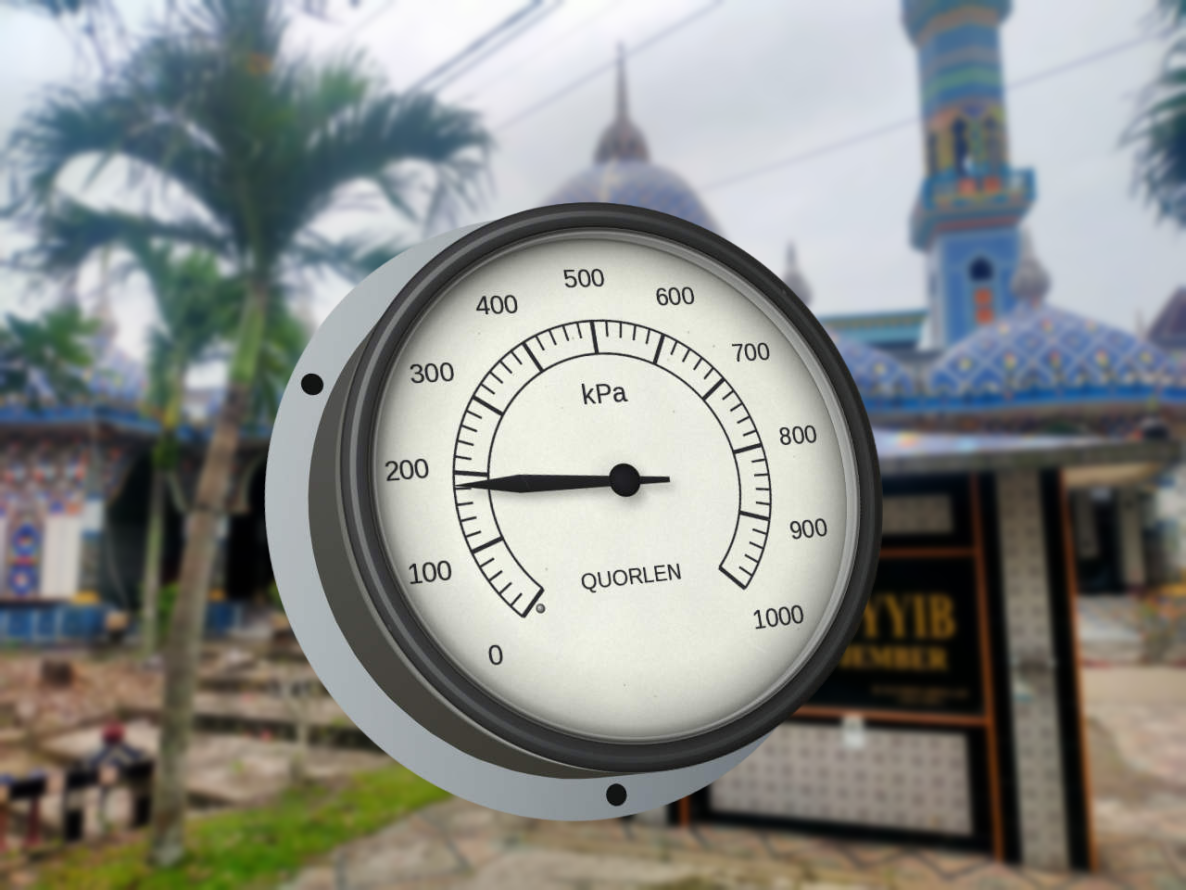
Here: 180 kPa
